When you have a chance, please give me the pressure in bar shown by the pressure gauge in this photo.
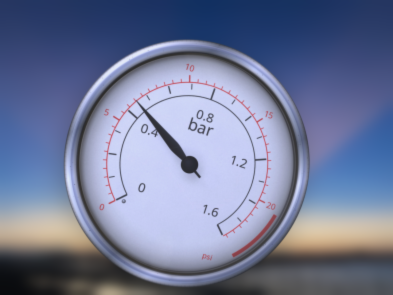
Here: 0.45 bar
